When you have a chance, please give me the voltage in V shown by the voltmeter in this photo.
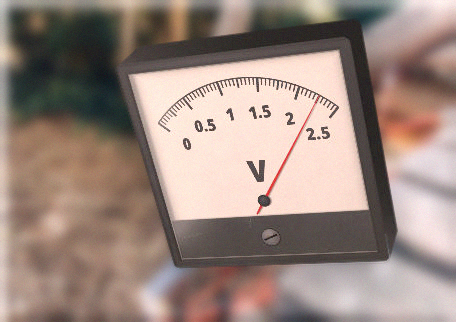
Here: 2.25 V
